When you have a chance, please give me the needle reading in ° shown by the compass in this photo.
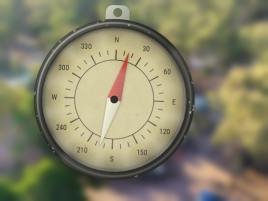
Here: 15 °
